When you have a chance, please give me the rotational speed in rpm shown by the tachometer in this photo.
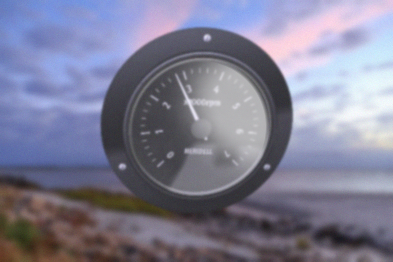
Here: 2800 rpm
